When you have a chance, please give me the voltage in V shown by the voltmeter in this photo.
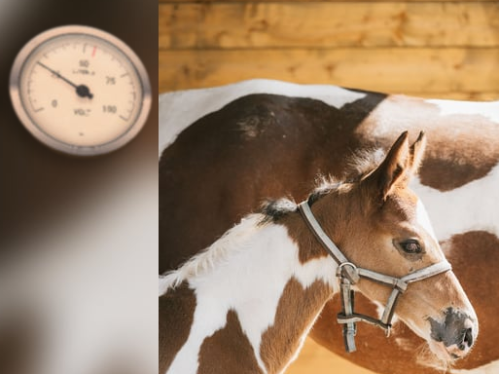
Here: 25 V
